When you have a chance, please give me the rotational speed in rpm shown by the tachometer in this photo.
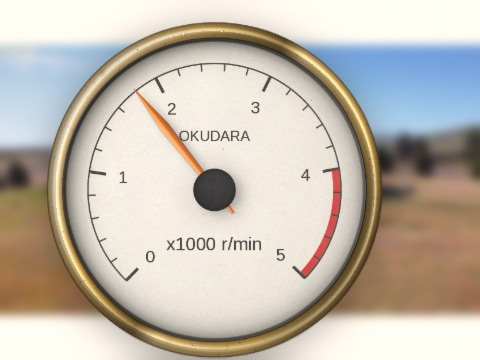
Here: 1800 rpm
